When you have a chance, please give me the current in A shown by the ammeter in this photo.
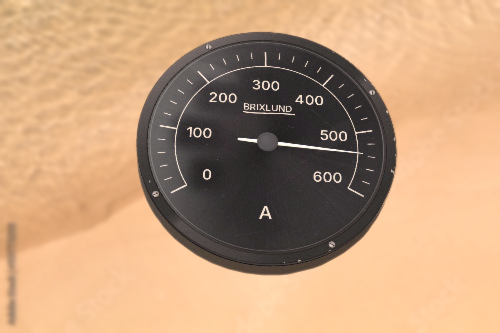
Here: 540 A
